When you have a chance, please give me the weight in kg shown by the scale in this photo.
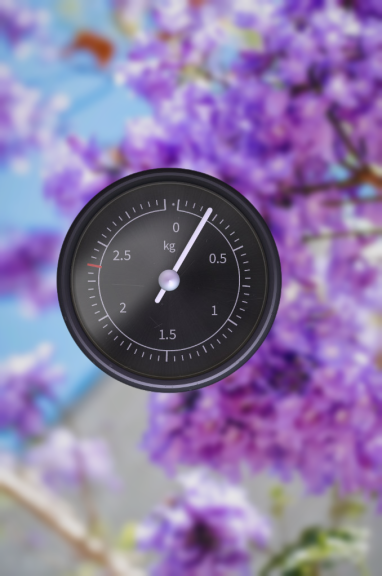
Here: 0.2 kg
